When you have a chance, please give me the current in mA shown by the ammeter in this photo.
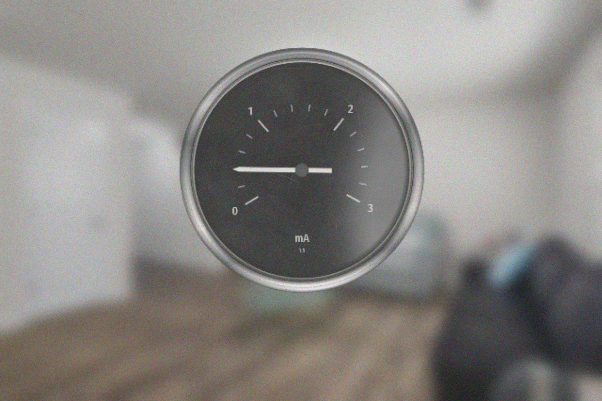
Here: 0.4 mA
